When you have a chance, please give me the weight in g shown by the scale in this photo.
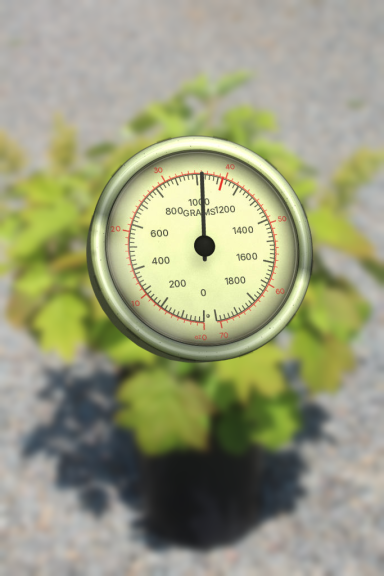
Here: 1020 g
